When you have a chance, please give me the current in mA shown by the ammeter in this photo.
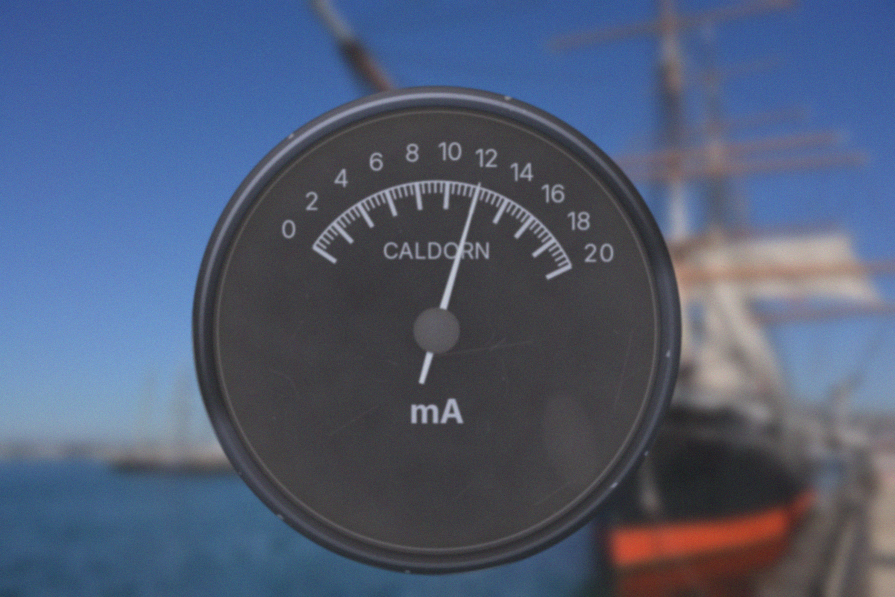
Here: 12 mA
